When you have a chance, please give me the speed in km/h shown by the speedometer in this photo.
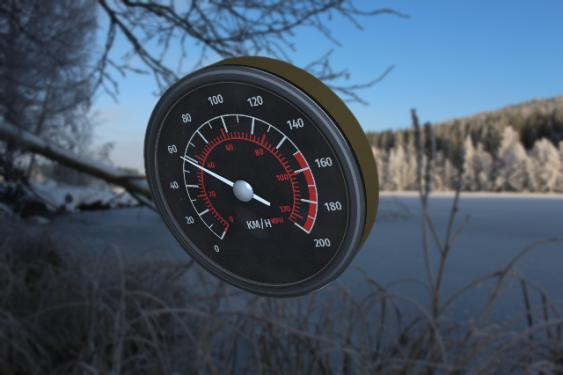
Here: 60 km/h
